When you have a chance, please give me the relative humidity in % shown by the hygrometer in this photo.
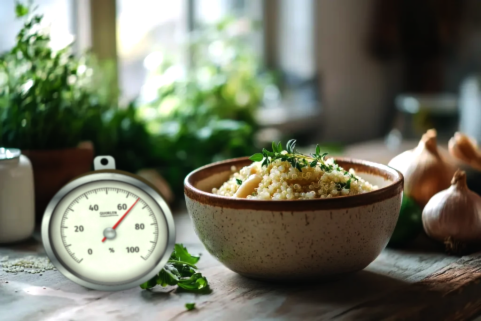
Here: 65 %
